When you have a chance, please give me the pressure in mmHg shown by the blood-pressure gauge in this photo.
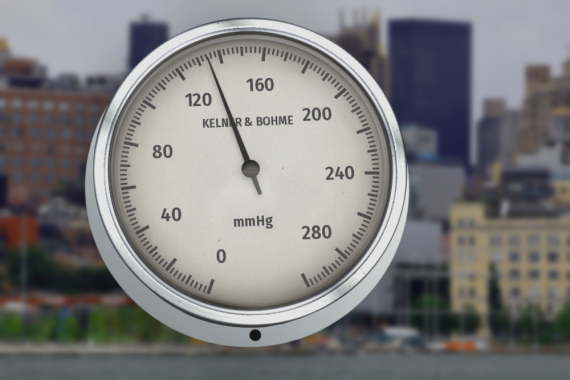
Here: 134 mmHg
